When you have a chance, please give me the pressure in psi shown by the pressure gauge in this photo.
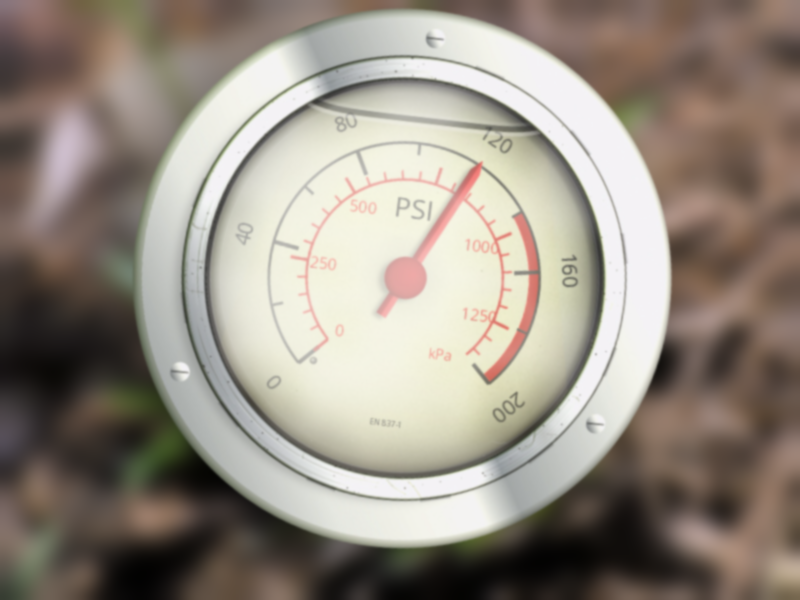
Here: 120 psi
